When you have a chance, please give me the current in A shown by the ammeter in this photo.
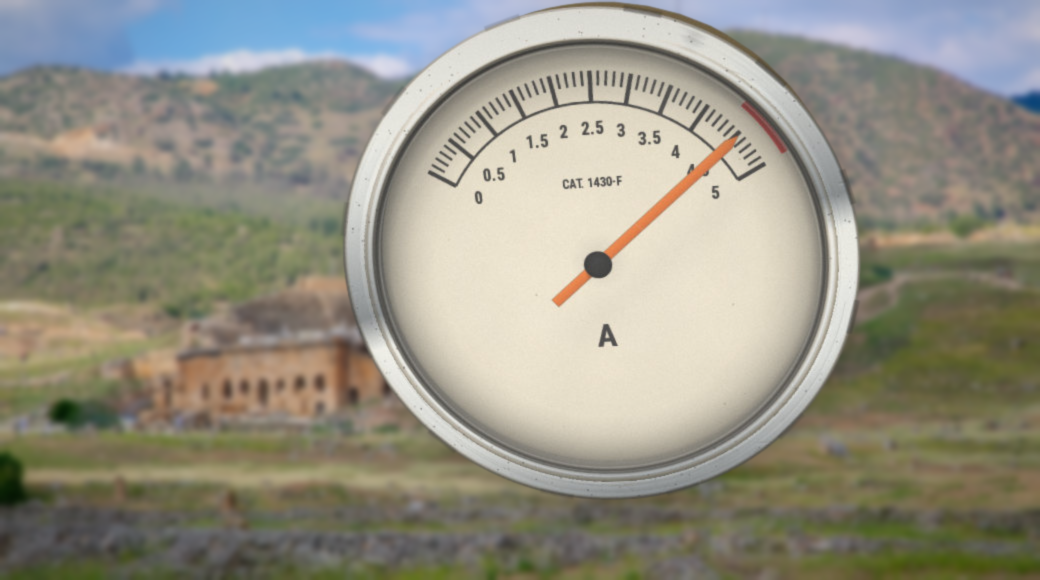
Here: 4.5 A
